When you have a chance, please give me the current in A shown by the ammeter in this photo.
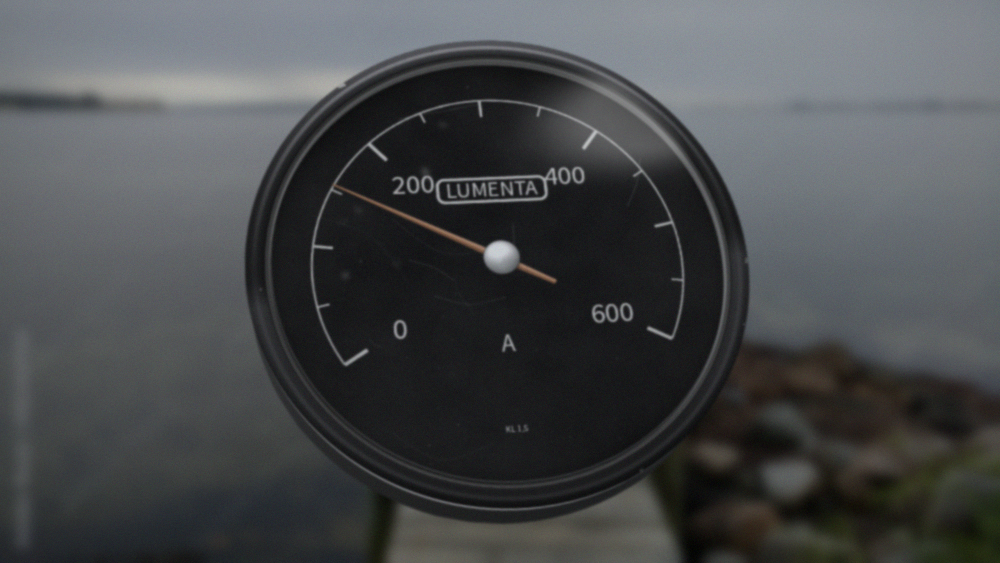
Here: 150 A
